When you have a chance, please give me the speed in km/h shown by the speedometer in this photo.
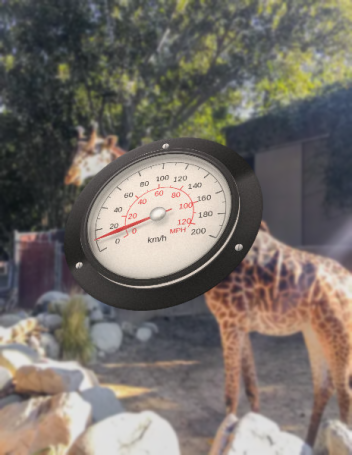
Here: 10 km/h
